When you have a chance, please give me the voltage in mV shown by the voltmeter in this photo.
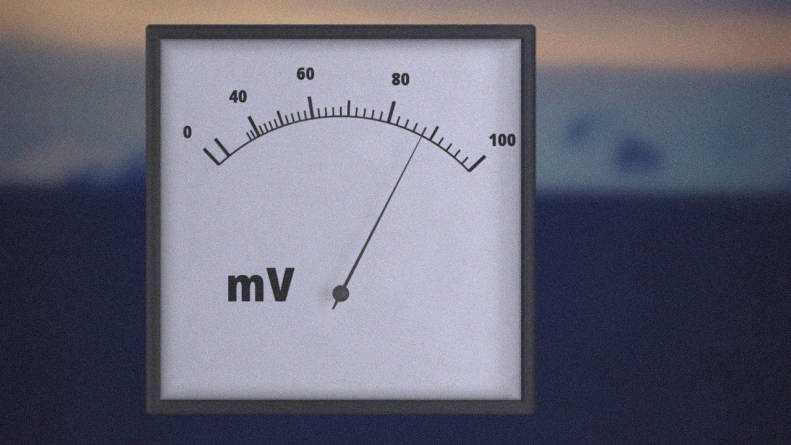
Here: 88 mV
